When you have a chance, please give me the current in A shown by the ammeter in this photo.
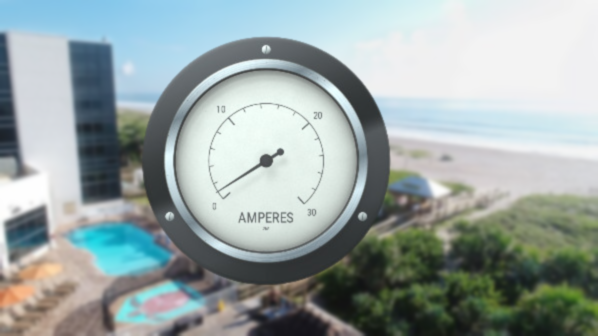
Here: 1 A
